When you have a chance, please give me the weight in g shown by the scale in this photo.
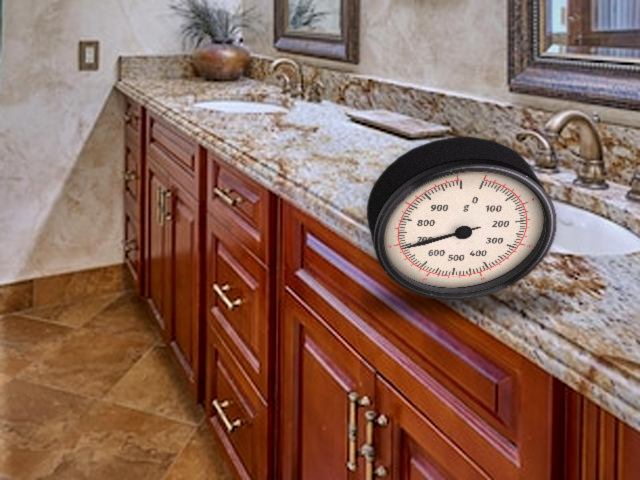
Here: 700 g
